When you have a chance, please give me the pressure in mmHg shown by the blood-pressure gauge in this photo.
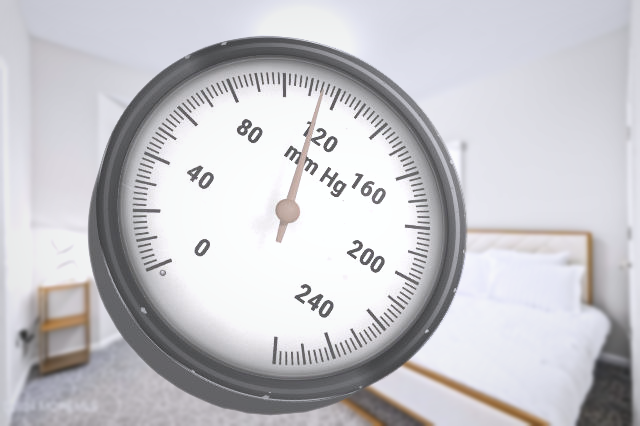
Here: 114 mmHg
